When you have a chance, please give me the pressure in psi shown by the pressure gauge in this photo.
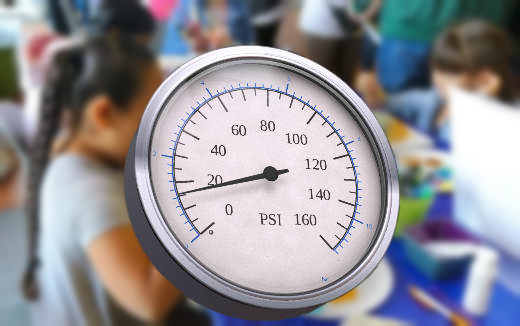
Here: 15 psi
